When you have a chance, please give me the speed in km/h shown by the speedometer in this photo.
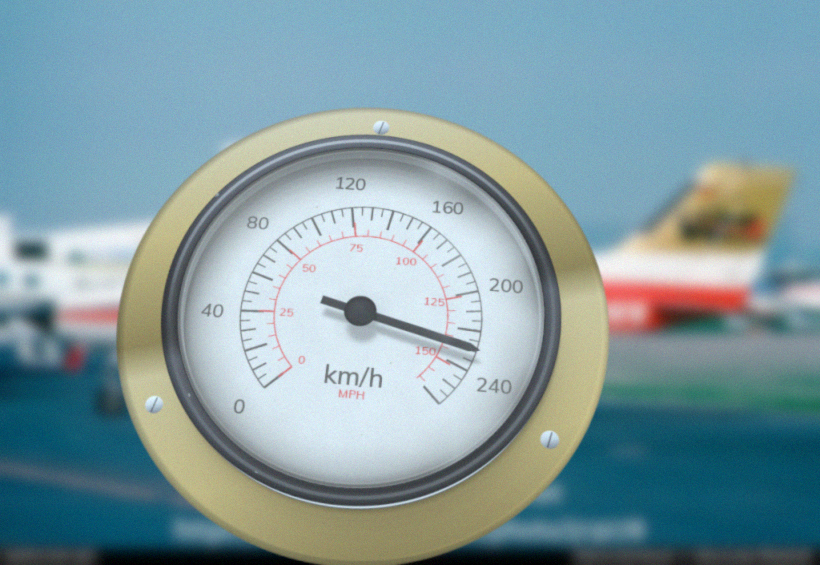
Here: 230 km/h
